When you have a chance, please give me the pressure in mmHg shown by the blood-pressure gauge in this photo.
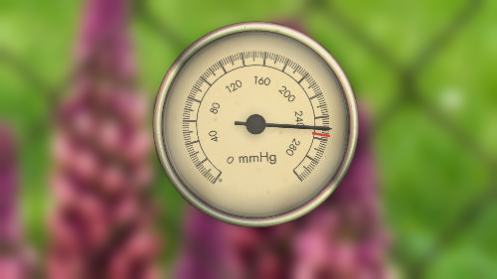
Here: 250 mmHg
